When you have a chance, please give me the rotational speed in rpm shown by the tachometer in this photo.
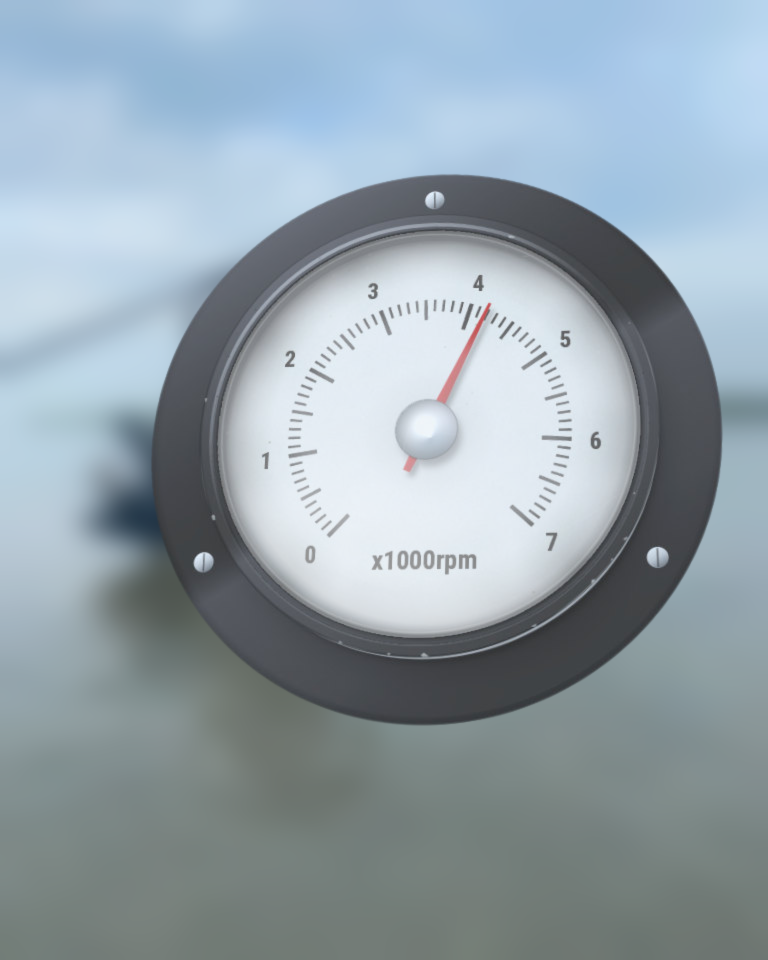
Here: 4200 rpm
